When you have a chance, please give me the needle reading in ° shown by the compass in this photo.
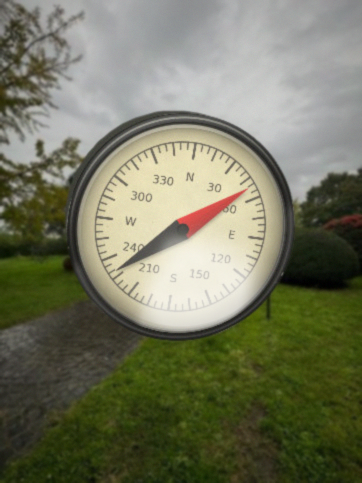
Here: 50 °
